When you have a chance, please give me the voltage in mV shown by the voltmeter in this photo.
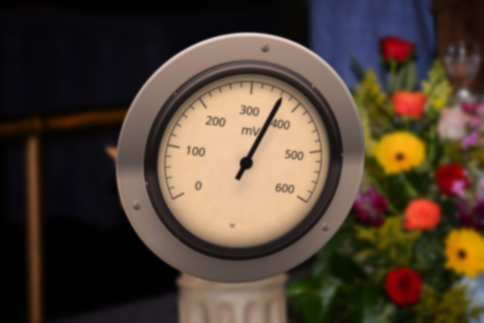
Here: 360 mV
